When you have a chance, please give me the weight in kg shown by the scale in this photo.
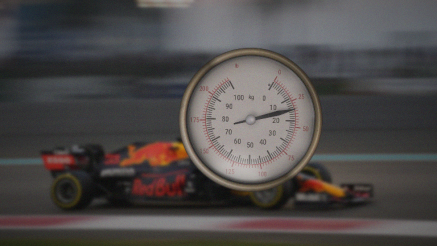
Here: 15 kg
